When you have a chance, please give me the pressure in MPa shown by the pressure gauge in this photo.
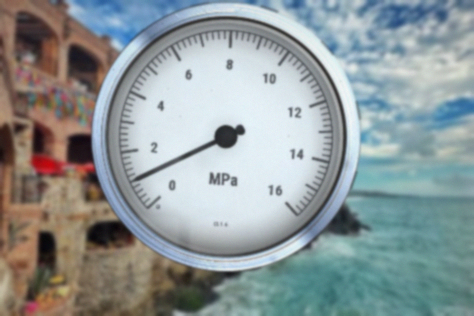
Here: 1 MPa
